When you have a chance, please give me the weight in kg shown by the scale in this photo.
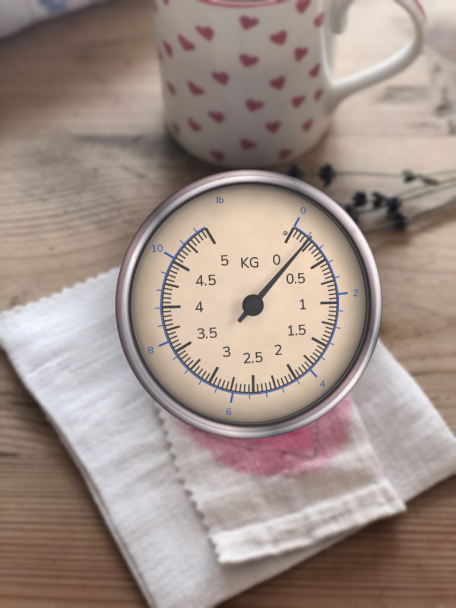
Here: 0.2 kg
